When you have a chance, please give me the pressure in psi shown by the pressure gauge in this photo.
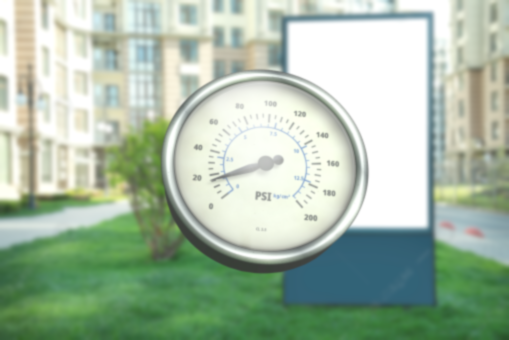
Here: 15 psi
